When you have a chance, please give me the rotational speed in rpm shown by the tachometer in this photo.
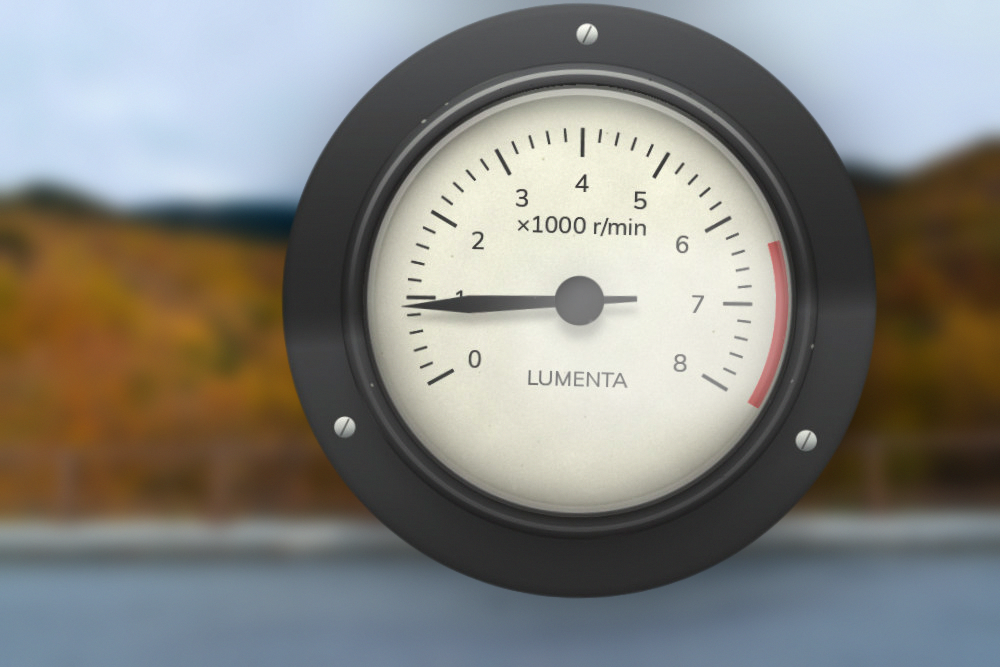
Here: 900 rpm
